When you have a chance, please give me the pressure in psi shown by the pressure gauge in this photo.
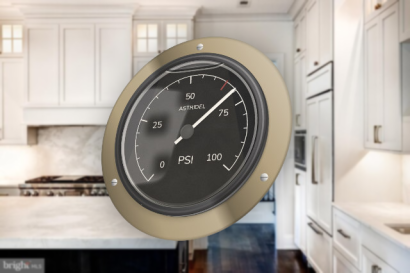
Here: 70 psi
